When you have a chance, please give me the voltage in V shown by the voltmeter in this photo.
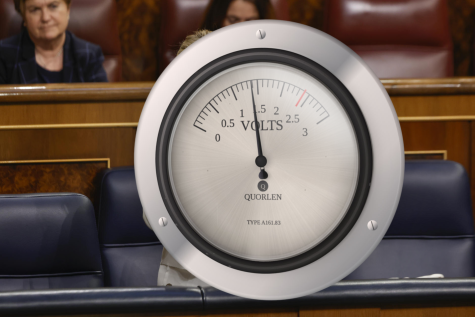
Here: 1.4 V
